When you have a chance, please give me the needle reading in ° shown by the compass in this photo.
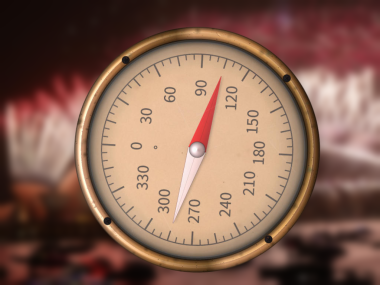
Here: 105 °
